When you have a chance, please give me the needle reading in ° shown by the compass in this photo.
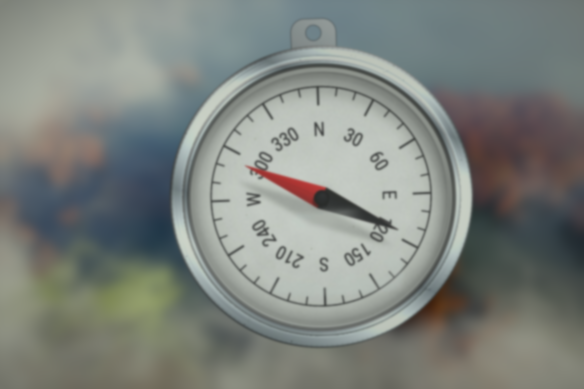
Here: 295 °
